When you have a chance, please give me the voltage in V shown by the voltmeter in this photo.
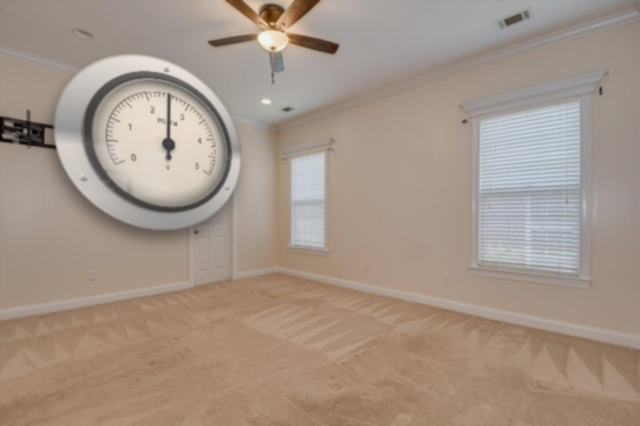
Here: 2.5 V
